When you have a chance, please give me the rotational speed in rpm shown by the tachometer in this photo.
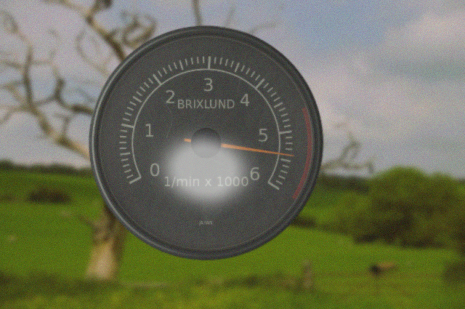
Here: 5400 rpm
